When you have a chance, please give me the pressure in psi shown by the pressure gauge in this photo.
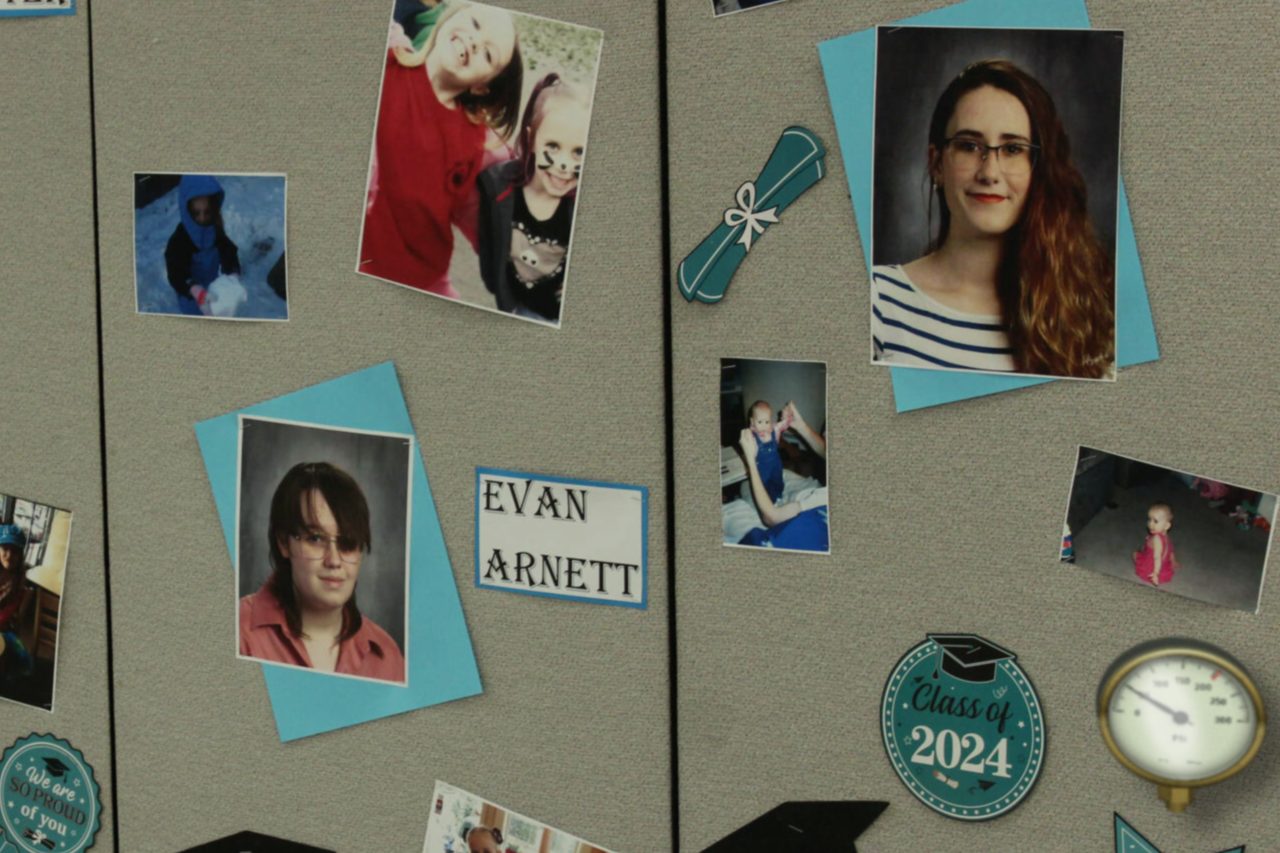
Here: 50 psi
